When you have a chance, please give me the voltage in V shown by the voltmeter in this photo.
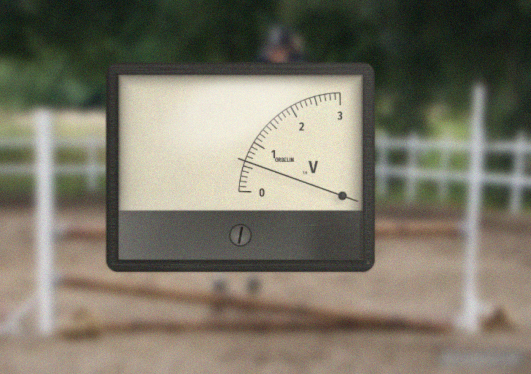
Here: 0.6 V
